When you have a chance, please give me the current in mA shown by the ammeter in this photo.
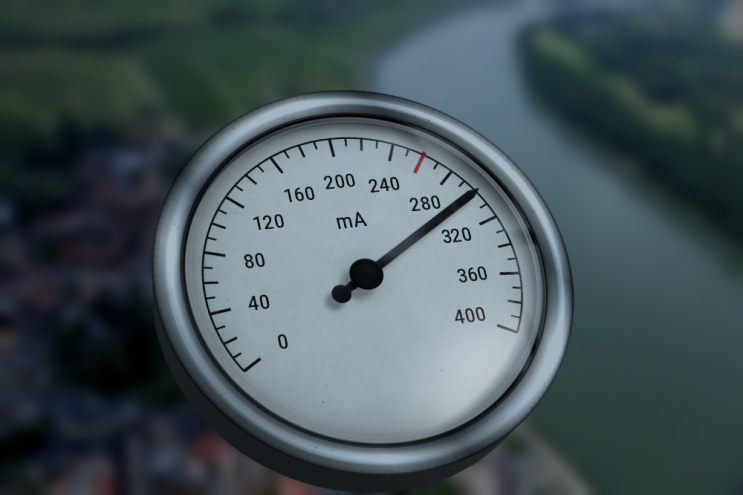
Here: 300 mA
